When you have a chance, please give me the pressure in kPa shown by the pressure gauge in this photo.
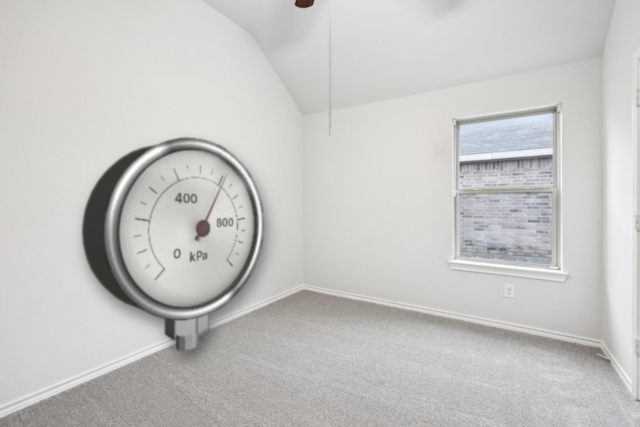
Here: 600 kPa
